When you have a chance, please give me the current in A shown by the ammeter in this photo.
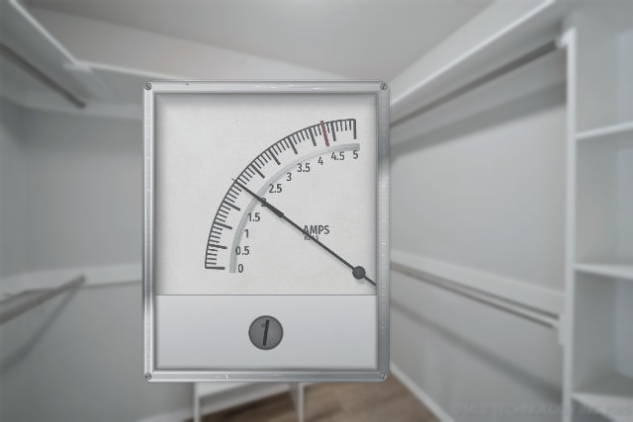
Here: 2 A
